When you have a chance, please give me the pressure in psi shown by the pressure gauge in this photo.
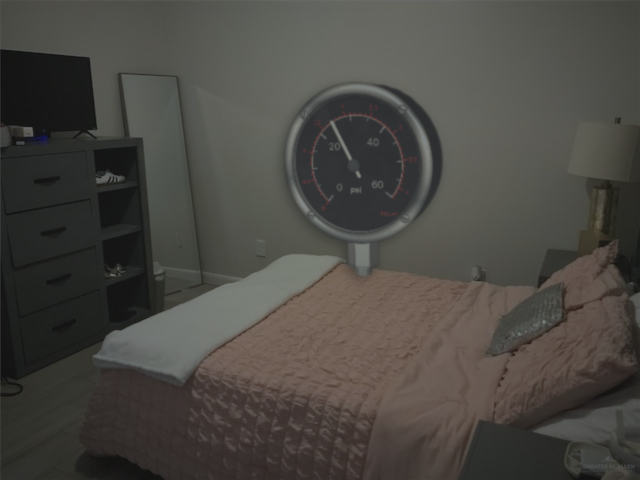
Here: 25 psi
